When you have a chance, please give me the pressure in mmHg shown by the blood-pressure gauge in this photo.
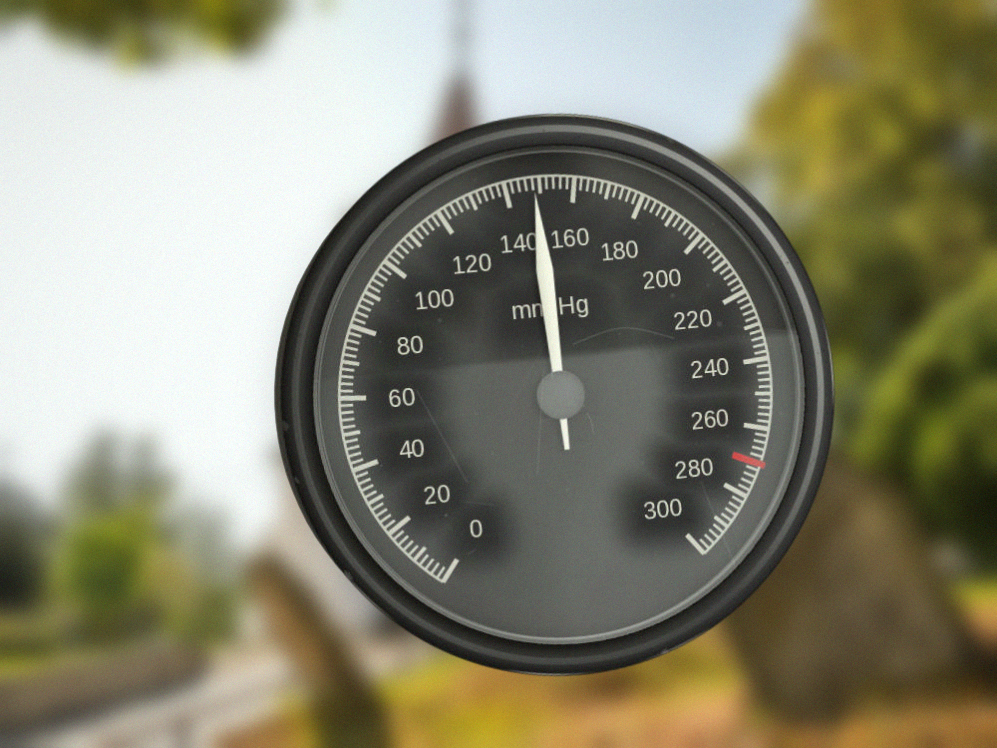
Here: 148 mmHg
